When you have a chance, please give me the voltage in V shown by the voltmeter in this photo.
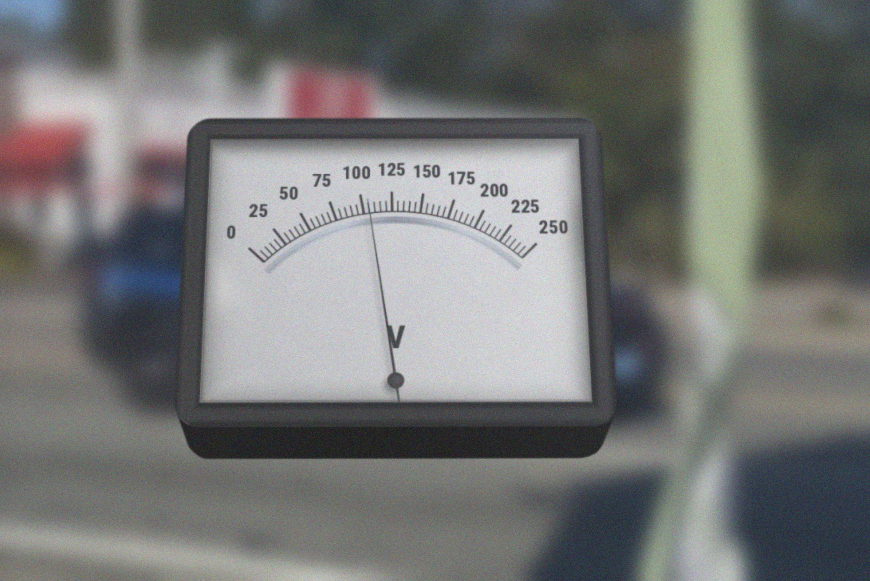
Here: 105 V
